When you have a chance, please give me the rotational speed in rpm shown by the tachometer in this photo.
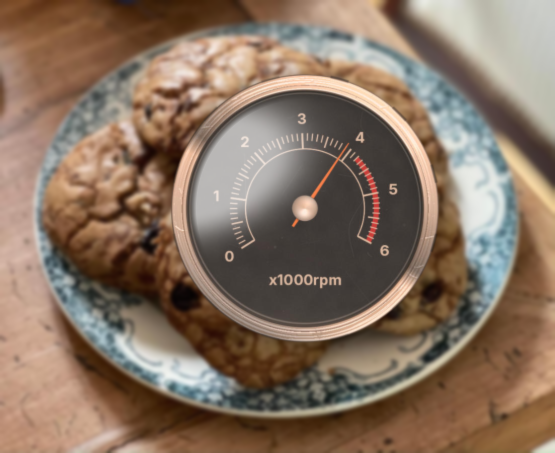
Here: 3900 rpm
